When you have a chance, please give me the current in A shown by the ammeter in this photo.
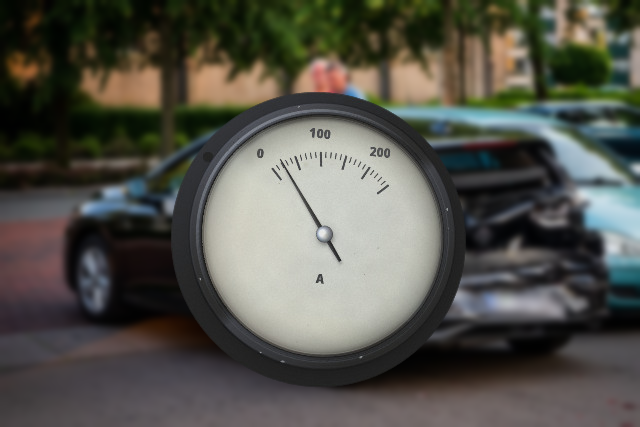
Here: 20 A
